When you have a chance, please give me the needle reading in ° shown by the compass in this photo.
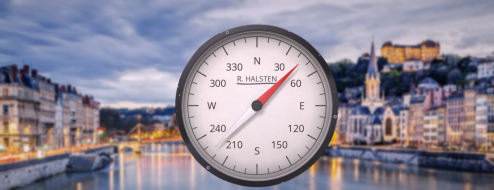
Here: 45 °
